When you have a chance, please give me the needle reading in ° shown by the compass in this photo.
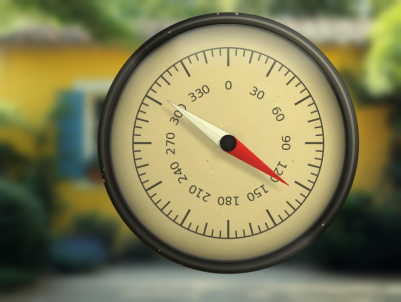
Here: 125 °
